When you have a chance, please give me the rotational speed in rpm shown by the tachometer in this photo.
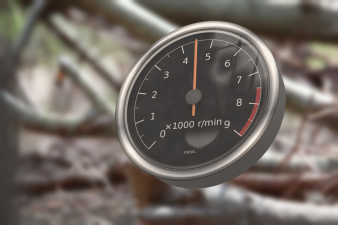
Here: 4500 rpm
